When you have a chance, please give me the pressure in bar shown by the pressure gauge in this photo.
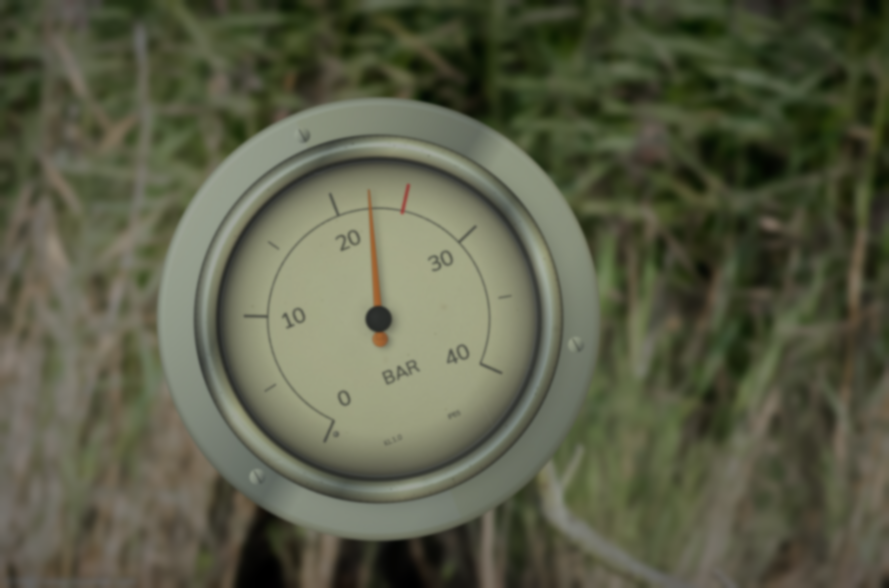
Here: 22.5 bar
